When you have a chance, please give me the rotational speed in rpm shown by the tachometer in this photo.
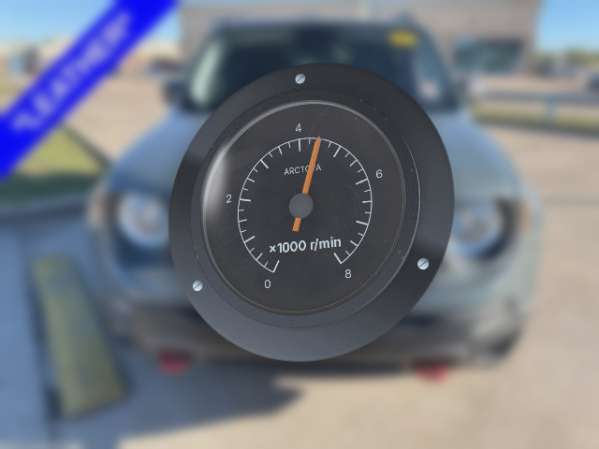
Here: 4500 rpm
